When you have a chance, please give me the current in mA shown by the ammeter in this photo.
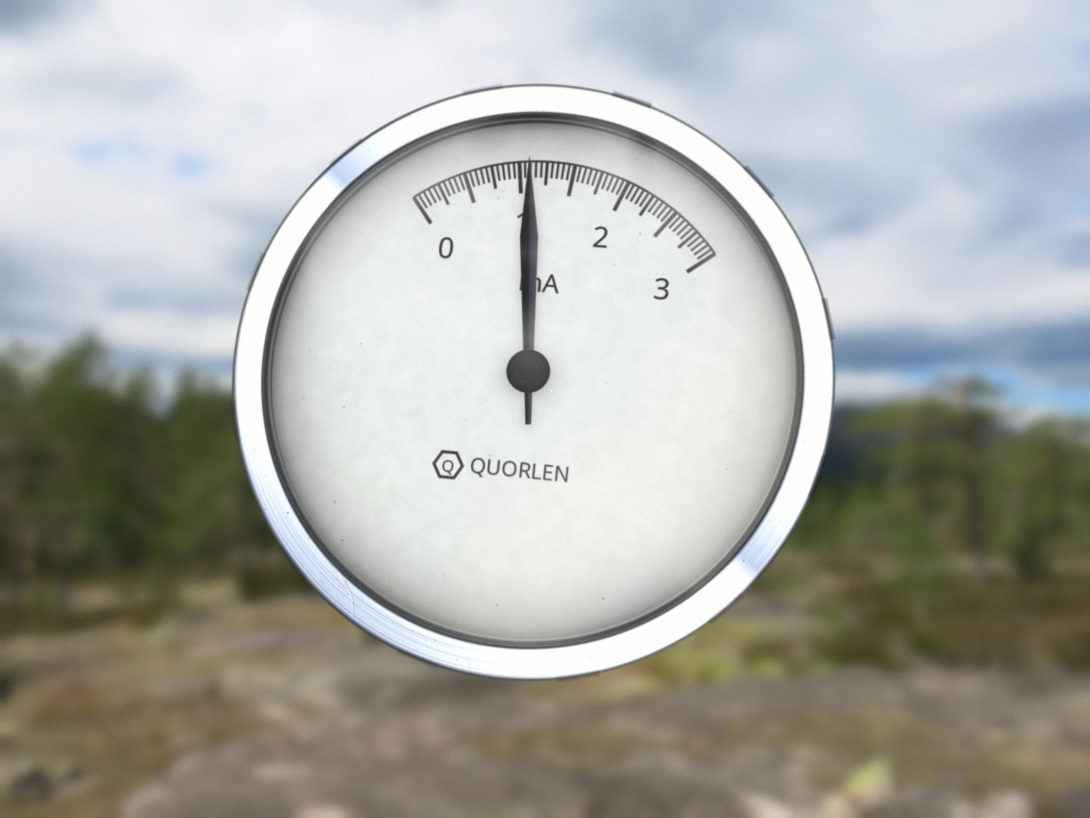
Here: 1.1 mA
